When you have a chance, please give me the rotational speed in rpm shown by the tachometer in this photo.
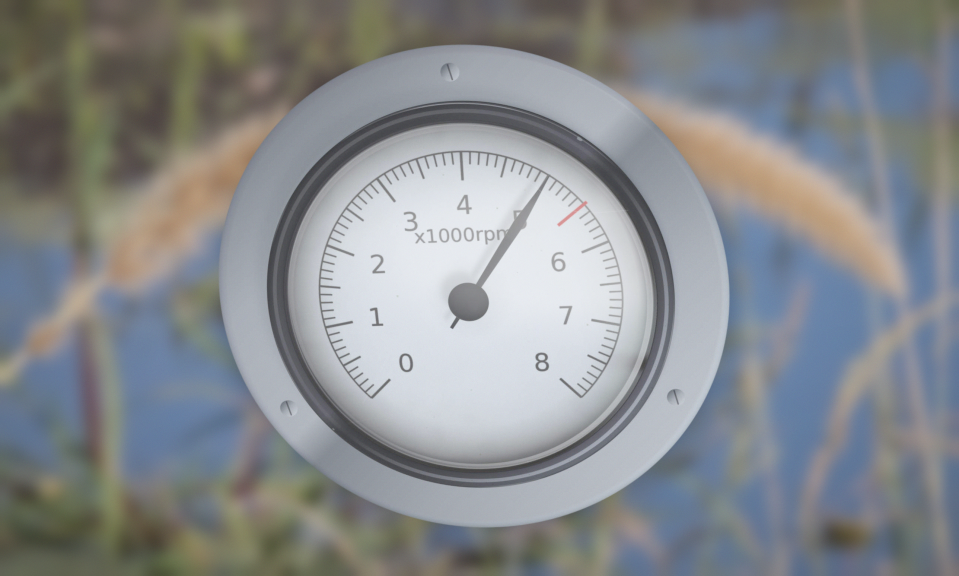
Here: 5000 rpm
